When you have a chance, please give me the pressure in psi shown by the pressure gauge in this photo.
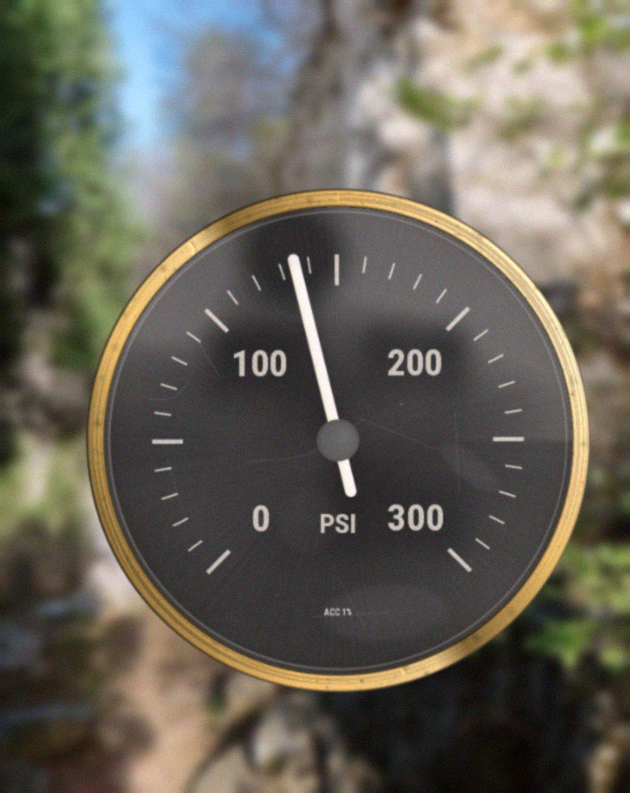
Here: 135 psi
